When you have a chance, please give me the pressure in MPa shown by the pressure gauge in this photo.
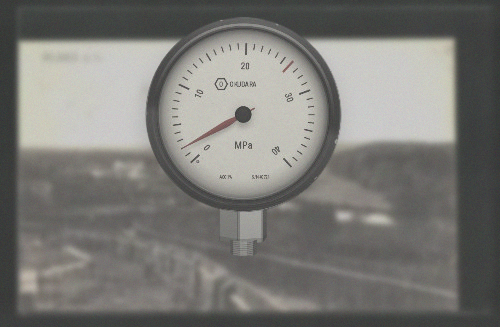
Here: 2 MPa
